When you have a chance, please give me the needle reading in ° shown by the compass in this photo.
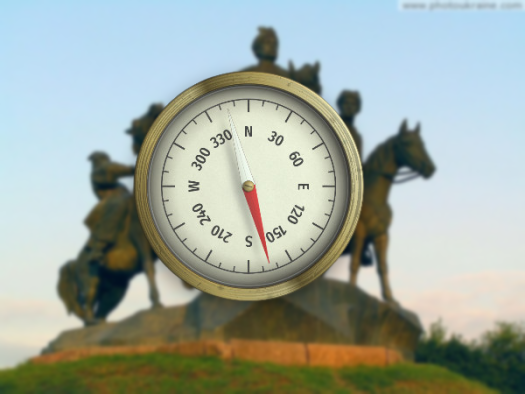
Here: 165 °
